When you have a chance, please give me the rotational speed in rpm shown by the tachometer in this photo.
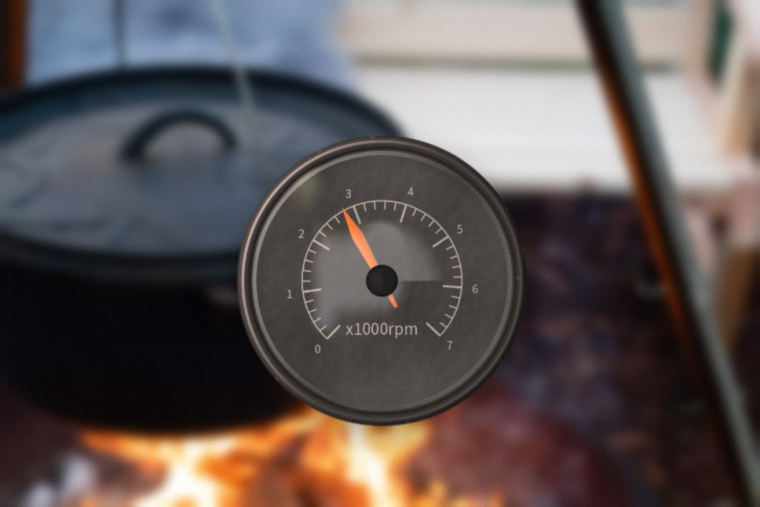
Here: 2800 rpm
